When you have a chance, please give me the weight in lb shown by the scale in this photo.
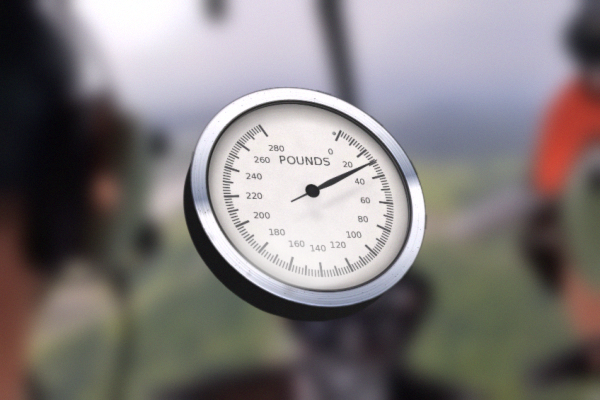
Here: 30 lb
